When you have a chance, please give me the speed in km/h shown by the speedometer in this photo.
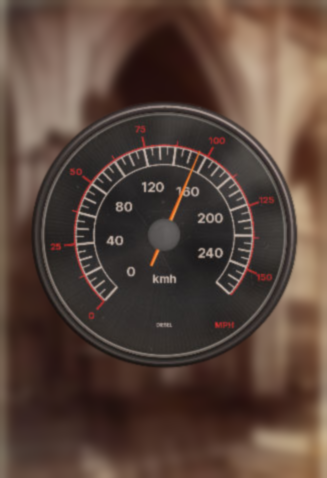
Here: 155 km/h
